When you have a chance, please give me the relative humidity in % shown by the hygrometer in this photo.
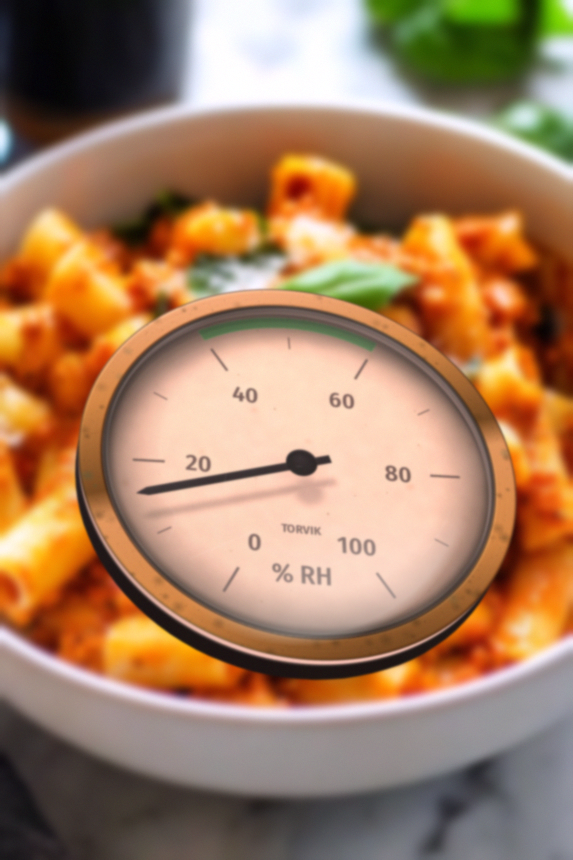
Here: 15 %
